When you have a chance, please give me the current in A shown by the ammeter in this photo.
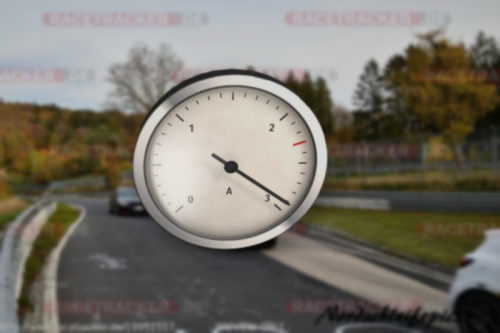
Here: 2.9 A
